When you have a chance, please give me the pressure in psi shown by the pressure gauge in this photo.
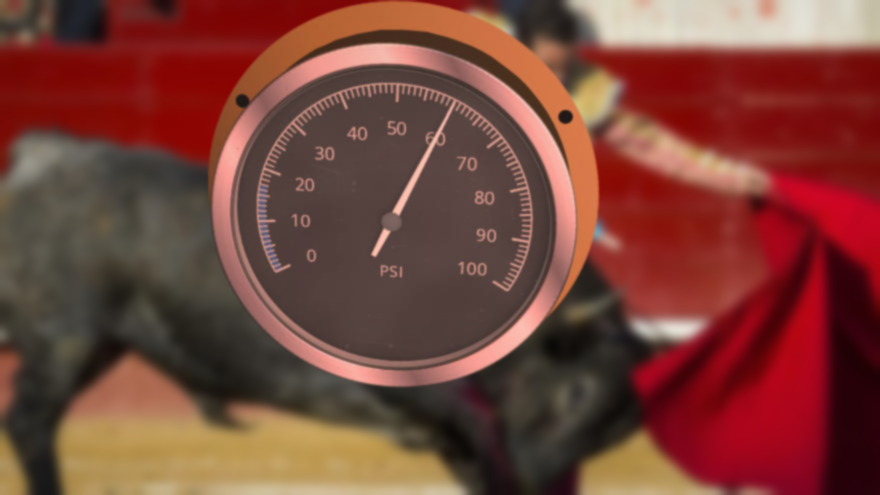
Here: 60 psi
